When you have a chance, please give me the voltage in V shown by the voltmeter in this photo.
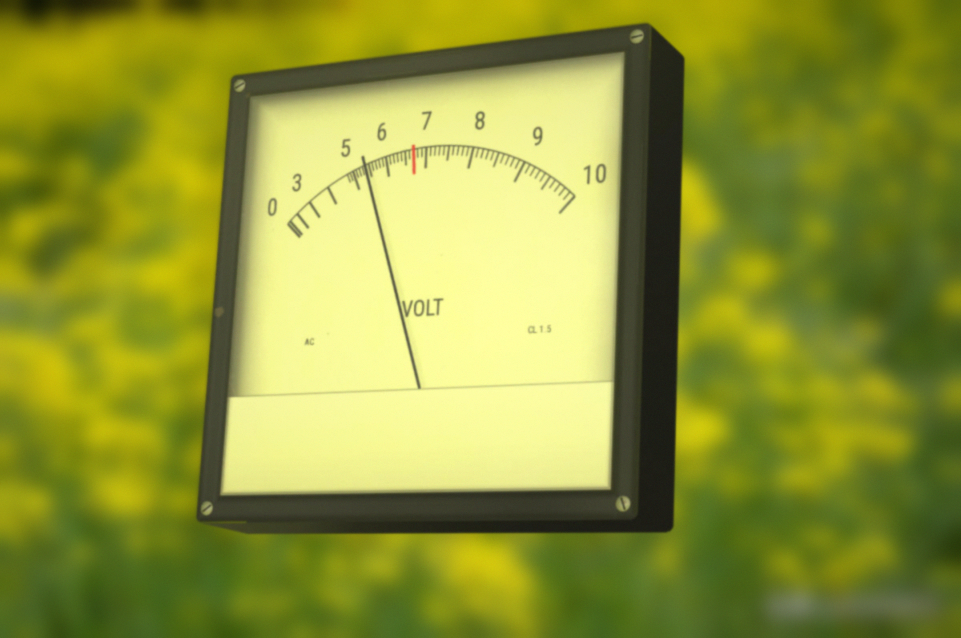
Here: 5.5 V
